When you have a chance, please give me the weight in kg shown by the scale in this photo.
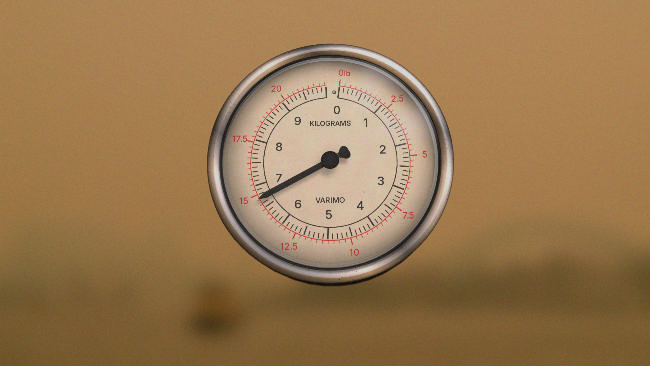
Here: 6.7 kg
